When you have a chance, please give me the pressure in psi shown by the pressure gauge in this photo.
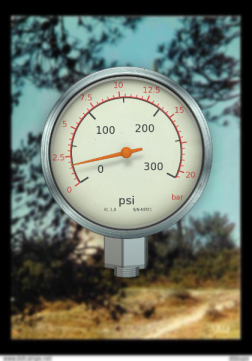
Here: 25 psi
